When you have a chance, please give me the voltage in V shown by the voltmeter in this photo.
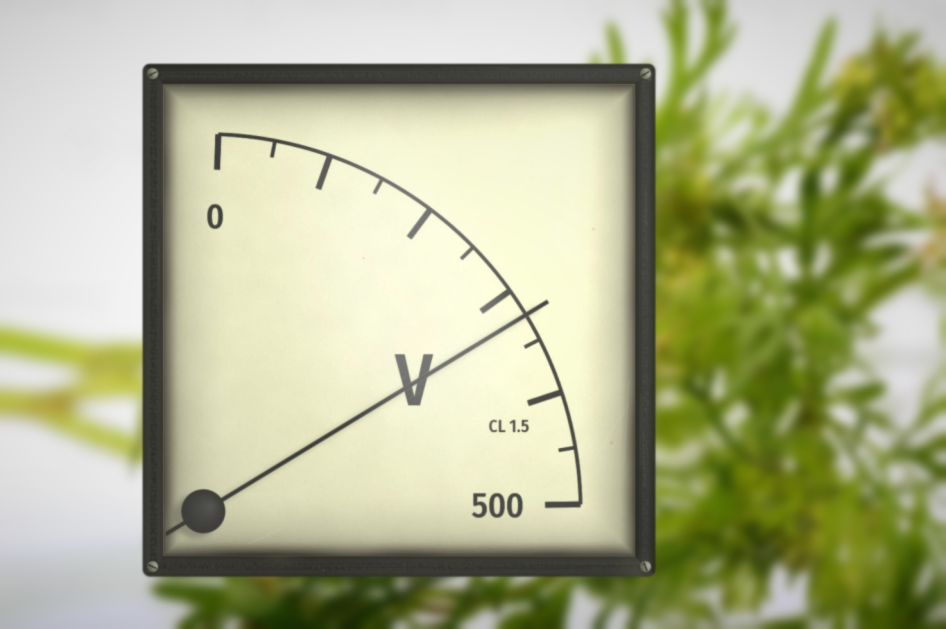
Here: 325 V
